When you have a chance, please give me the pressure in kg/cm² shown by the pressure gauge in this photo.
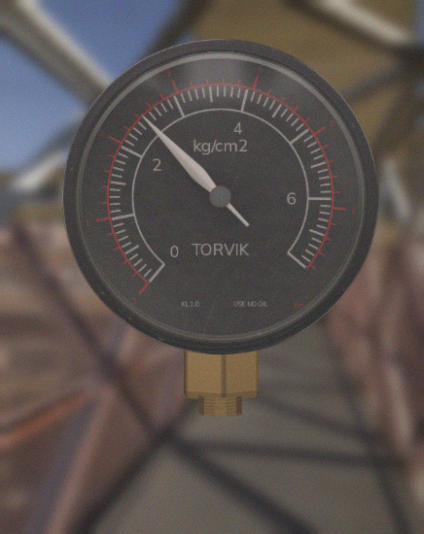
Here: 2.5 kg/cm²
